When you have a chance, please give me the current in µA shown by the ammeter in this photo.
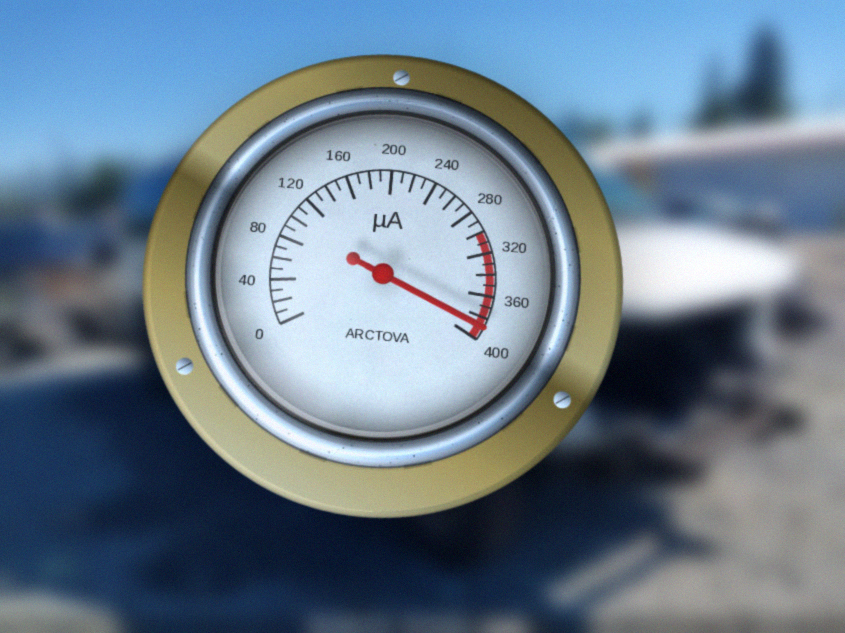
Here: 390 µA
